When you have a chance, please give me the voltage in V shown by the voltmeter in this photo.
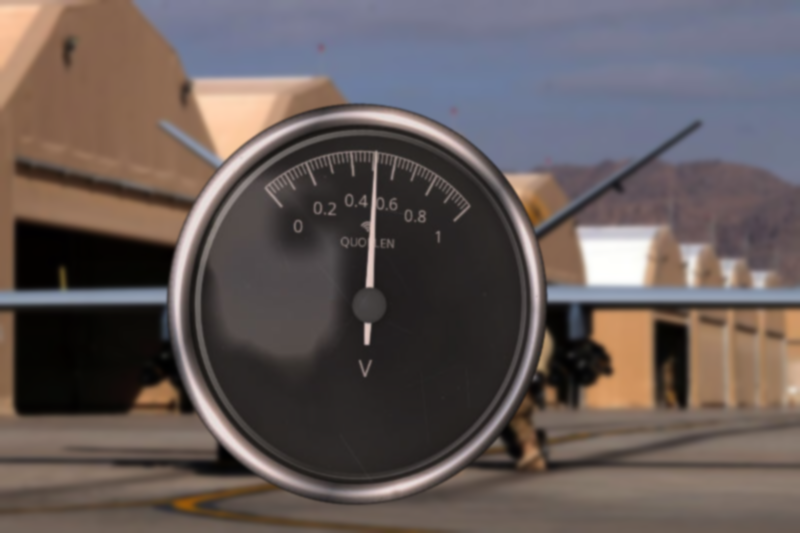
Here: 0.5 V
